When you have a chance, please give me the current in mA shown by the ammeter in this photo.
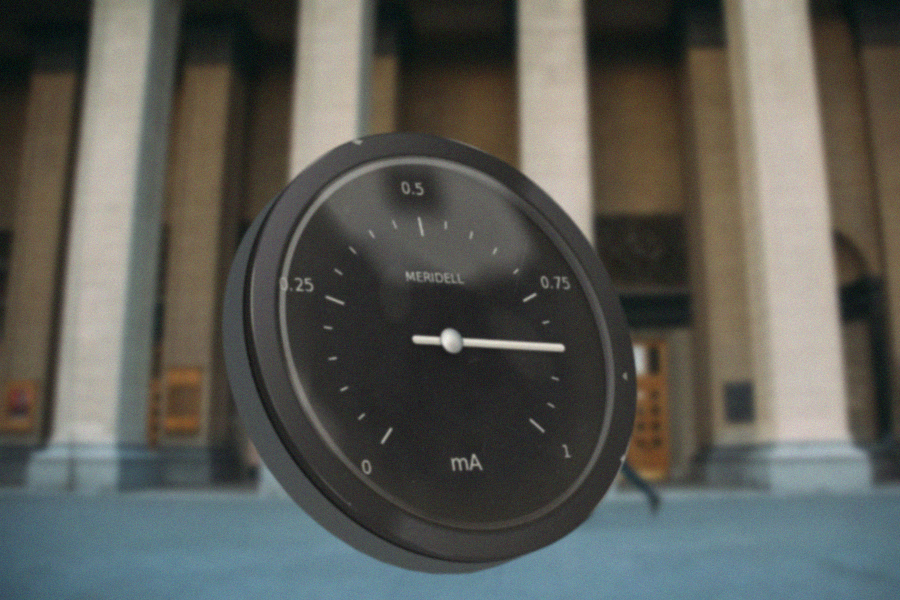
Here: 0.85 mA
